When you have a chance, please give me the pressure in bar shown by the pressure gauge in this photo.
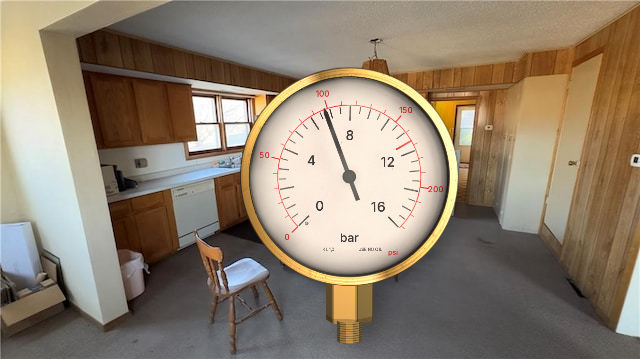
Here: 6.75 bar
